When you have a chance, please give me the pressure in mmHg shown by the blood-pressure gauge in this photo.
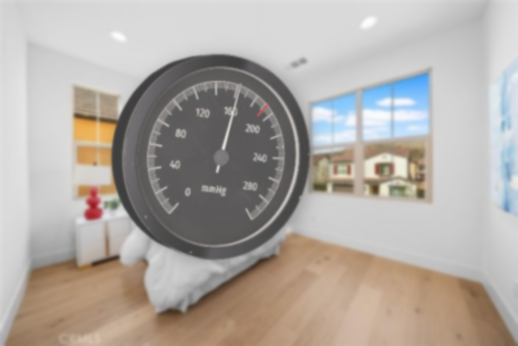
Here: 160 mmHg
